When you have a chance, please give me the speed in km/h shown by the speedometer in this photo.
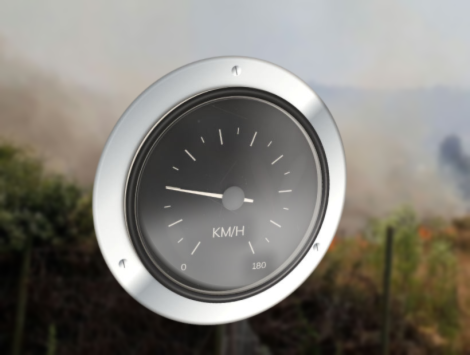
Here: 40 km/h
